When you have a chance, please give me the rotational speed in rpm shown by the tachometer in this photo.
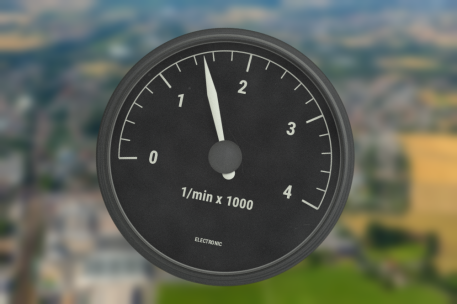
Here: 1500 rpm
